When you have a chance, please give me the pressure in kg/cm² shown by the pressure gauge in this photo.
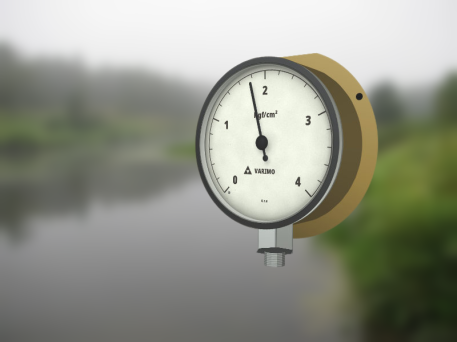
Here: 1.8 kg/cm²
